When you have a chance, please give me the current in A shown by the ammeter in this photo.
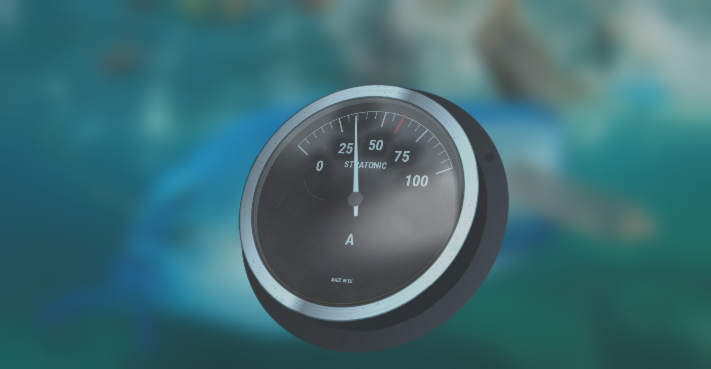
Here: 35 A
